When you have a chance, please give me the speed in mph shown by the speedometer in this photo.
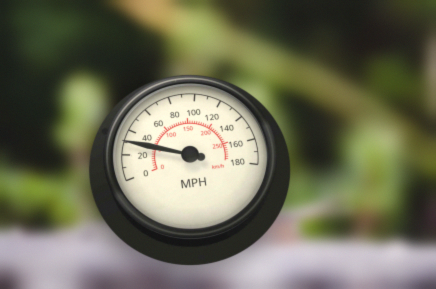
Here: 30 mph
